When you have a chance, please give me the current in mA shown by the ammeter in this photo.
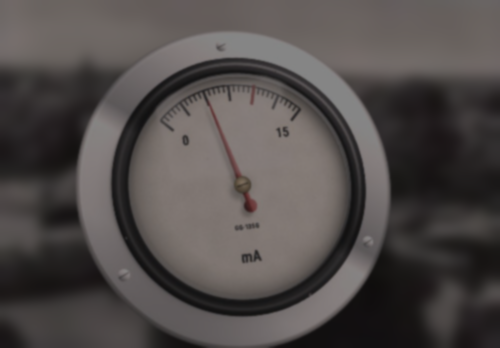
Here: 5 mA
